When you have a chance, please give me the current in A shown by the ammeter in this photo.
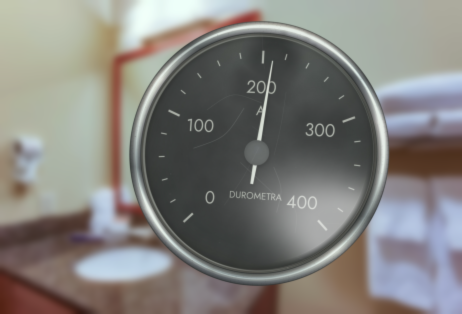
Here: 210 A
